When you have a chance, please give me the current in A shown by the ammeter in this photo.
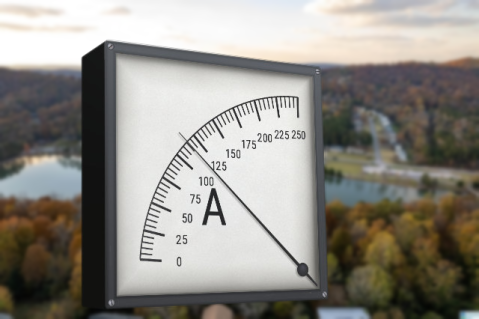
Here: 115 A
